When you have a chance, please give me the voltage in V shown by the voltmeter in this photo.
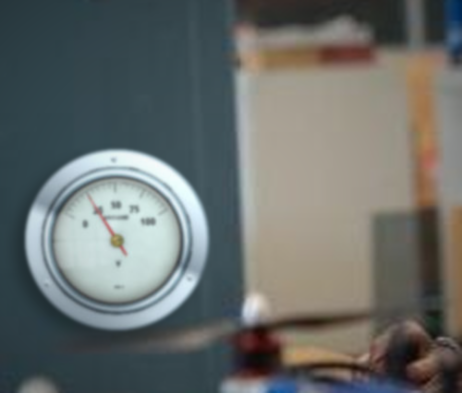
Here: 25 V
